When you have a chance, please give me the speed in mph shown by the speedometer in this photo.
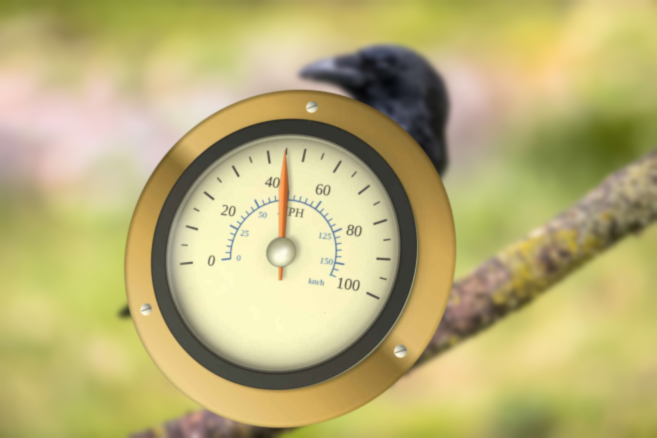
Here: 45 mph
